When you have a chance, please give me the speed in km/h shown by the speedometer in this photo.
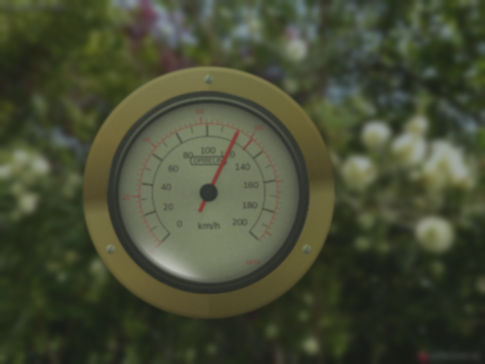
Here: 120 km/h
